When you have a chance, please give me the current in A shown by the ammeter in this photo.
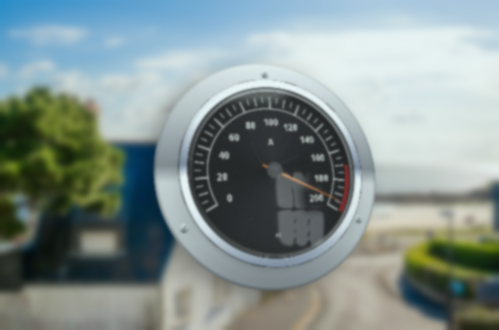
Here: 195 A
